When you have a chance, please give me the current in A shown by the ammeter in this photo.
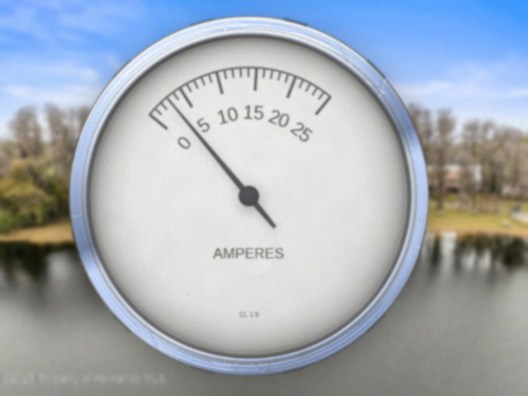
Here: 3 A
